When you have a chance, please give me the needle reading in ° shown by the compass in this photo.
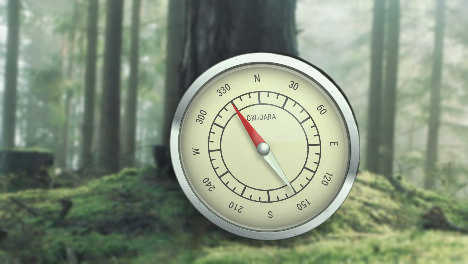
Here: 330 °
